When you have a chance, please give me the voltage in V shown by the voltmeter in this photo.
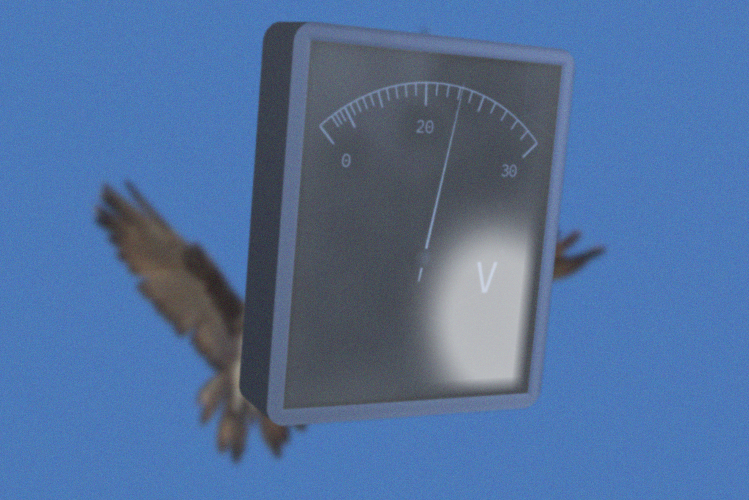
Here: 23 V
